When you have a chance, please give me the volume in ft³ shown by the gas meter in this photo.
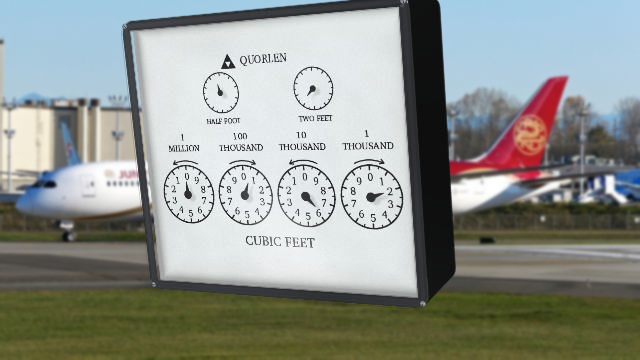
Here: 6200 ft³
